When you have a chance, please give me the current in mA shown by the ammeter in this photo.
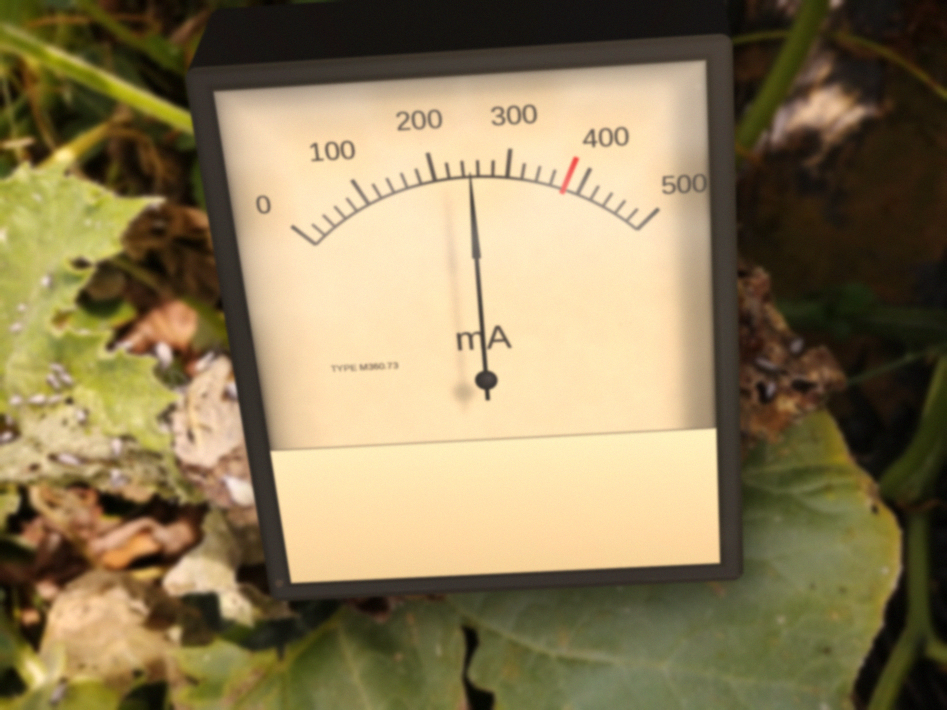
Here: 250 mA
